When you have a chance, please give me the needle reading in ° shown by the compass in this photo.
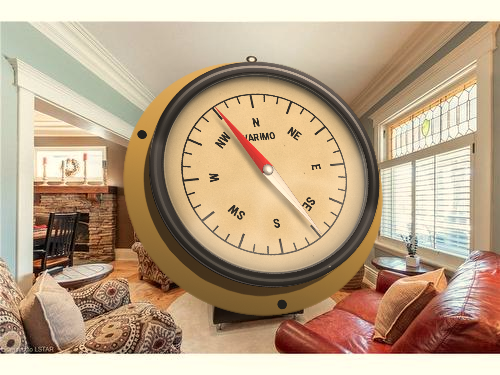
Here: 330 °
